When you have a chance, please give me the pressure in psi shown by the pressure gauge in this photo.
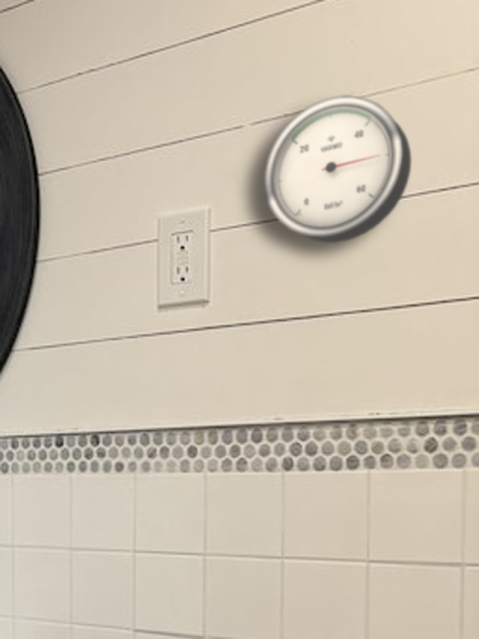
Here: 50 psi
